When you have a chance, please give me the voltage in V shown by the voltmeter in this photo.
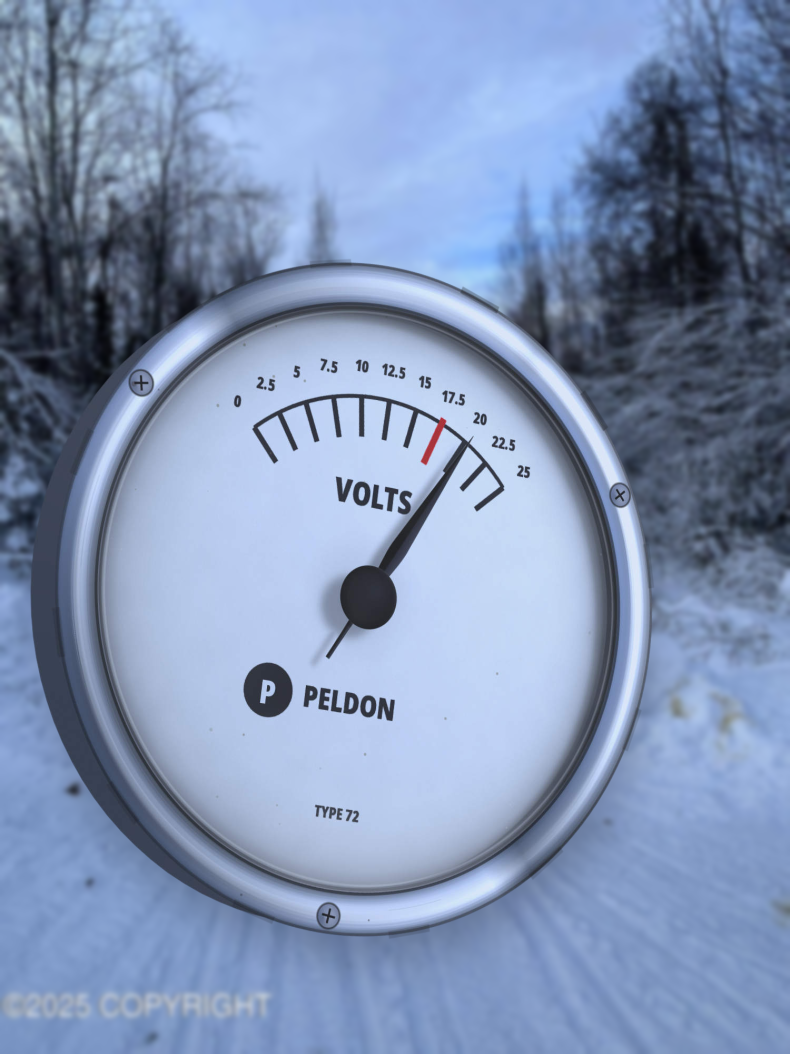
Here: 20 V
